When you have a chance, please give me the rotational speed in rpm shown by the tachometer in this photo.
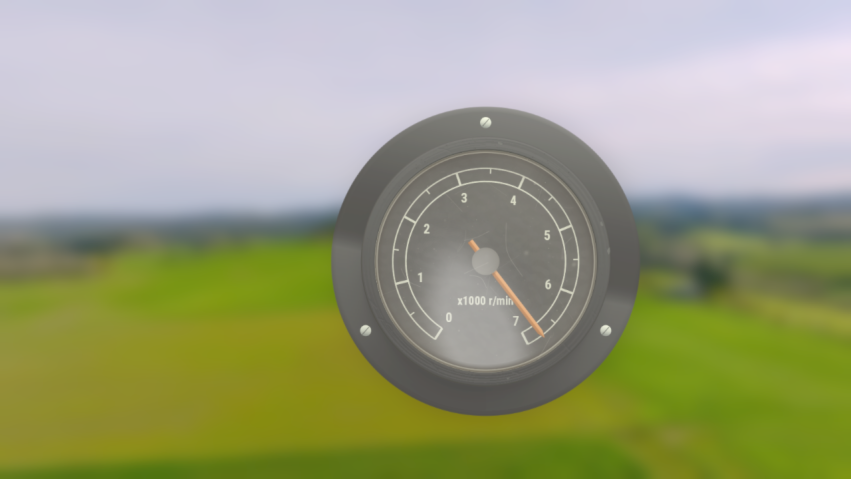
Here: 6750 rpm
